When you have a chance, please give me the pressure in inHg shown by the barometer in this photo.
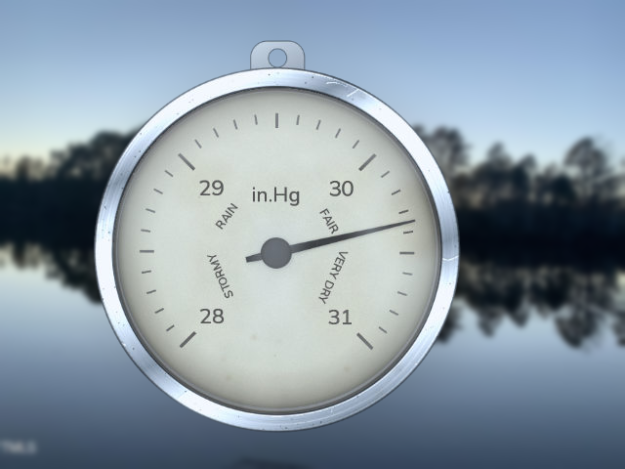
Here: 30.35 inHg
